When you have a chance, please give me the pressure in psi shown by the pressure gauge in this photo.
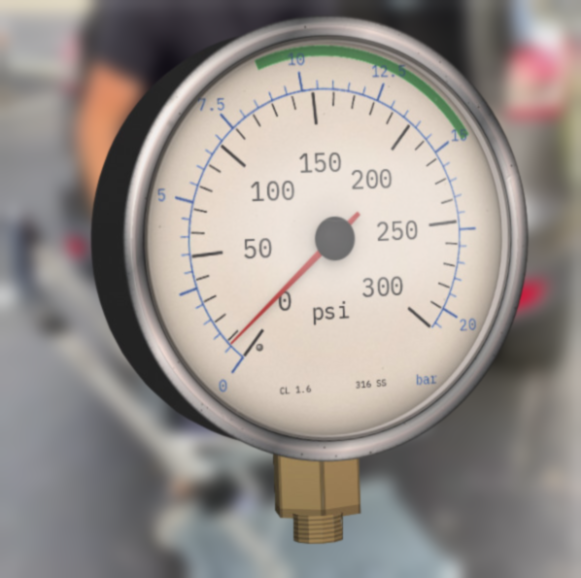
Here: 10 psi
